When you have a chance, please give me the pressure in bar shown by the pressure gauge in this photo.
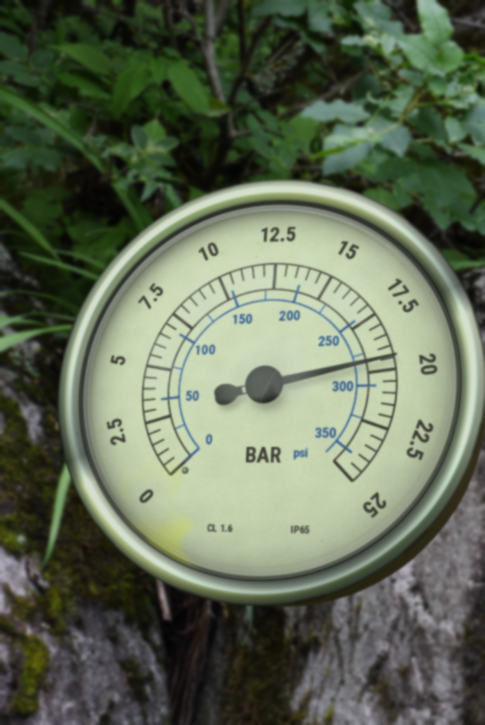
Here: 19.5 bar
